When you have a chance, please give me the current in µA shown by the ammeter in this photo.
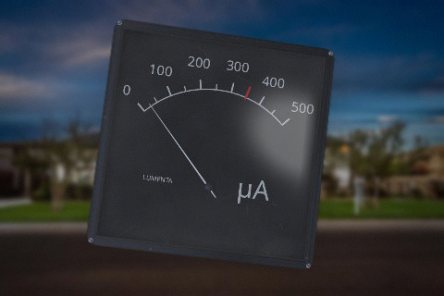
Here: 25 µA
